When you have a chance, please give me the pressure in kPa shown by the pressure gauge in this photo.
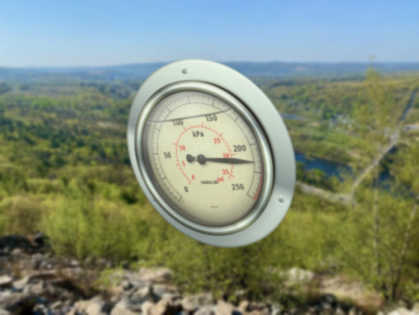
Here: 215 kPa
